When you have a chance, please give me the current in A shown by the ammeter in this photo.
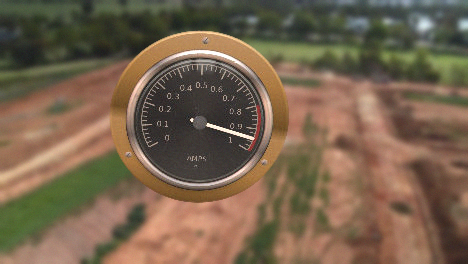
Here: 0.94 A
